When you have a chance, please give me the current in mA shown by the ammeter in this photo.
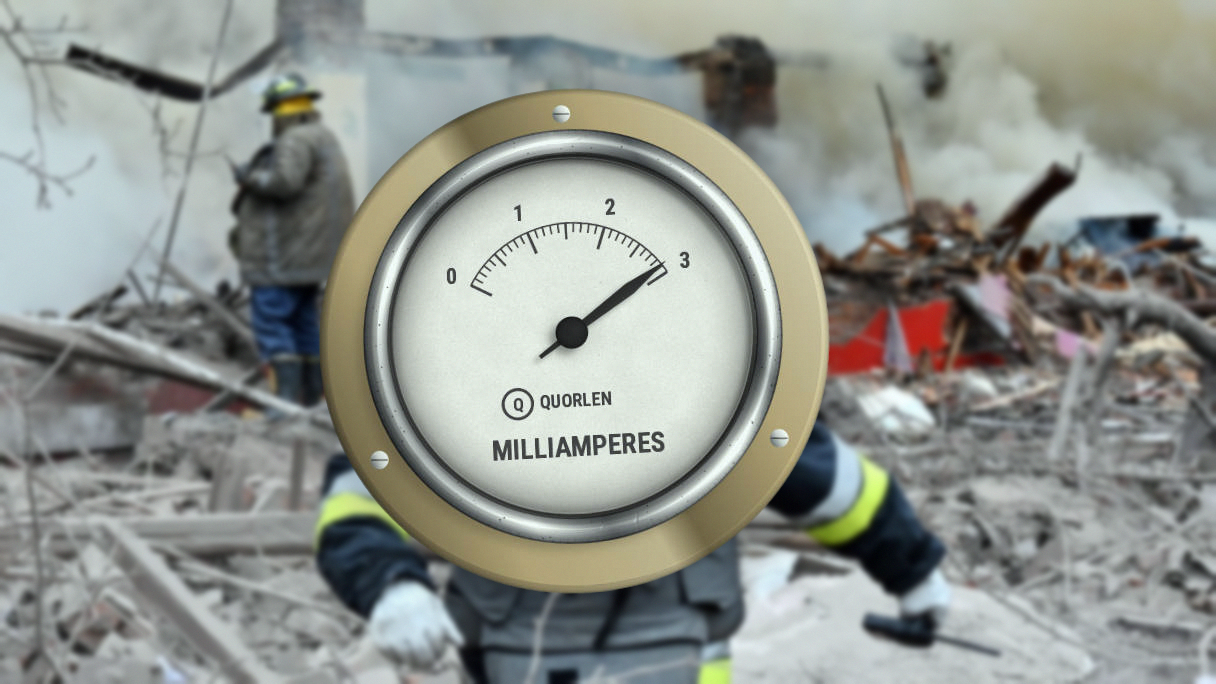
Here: 2.9 mA
